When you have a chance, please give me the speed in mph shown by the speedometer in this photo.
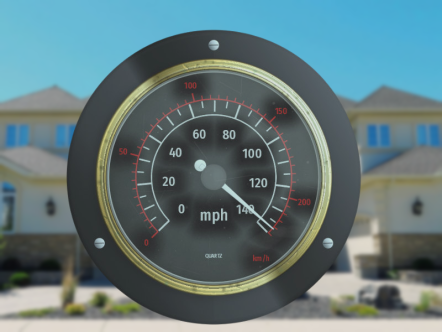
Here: 137.5 mph
